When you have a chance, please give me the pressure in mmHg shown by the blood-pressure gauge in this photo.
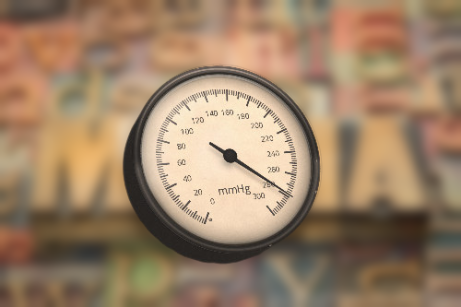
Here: 280 mmHg
